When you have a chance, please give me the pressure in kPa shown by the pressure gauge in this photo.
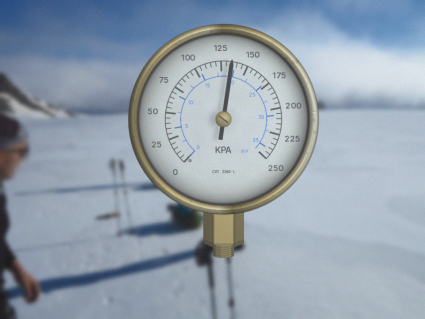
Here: 135 kPa
